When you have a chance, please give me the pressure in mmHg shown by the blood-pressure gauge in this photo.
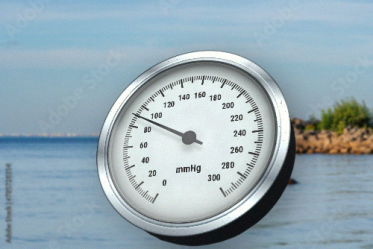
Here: 90 mmHg
